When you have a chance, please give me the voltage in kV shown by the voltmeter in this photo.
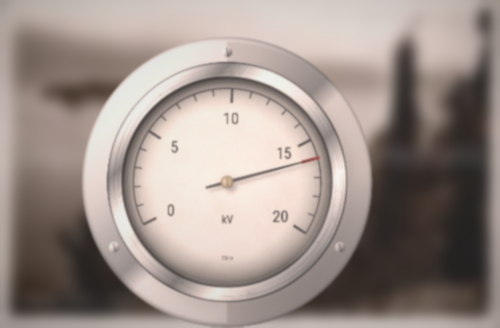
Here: 16 kV
